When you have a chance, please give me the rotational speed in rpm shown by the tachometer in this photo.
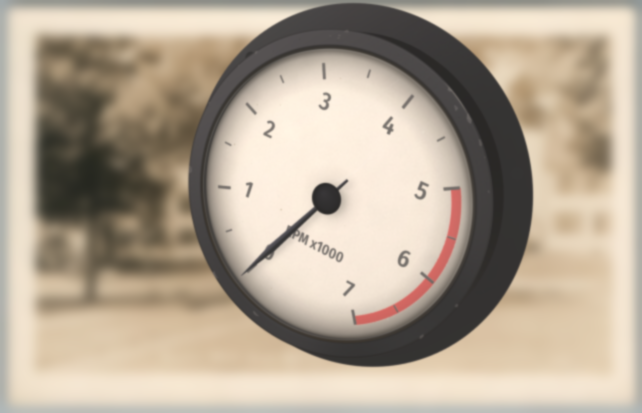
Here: 0 rpm
